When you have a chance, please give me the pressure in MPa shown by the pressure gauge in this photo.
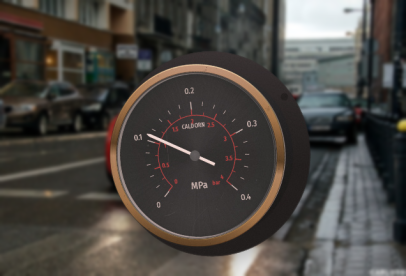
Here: 0.11 MPa
